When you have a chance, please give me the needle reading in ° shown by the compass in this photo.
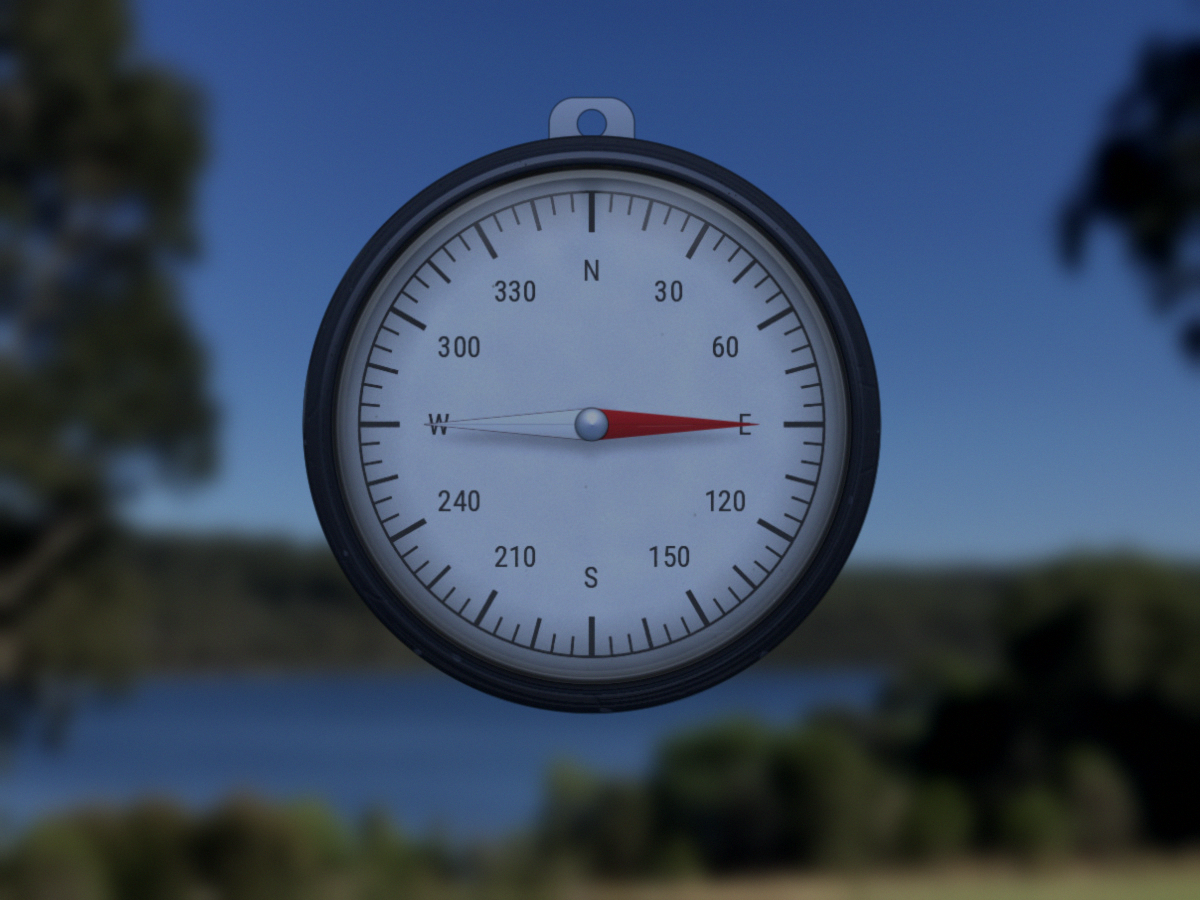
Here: 90 °
